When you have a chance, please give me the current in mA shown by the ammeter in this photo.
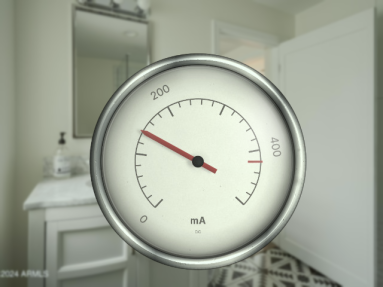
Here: 140 mA
